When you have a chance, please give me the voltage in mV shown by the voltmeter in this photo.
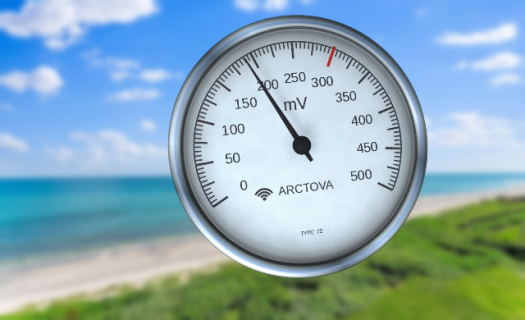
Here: 190 mV
